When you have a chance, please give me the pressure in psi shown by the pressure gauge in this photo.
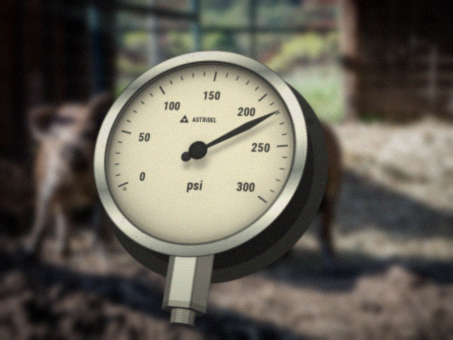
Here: 220 psi
